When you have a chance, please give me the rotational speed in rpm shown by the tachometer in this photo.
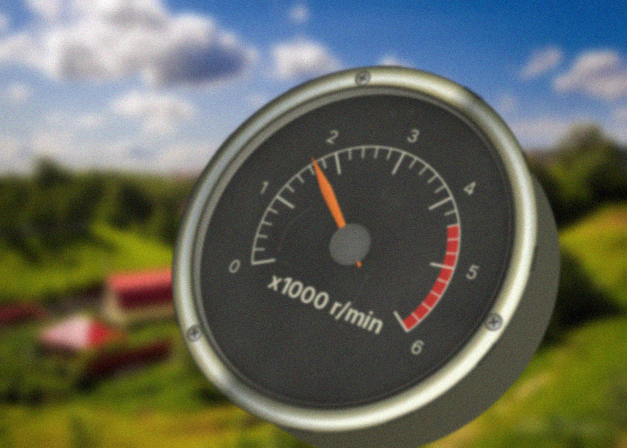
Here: 1700 rpm
